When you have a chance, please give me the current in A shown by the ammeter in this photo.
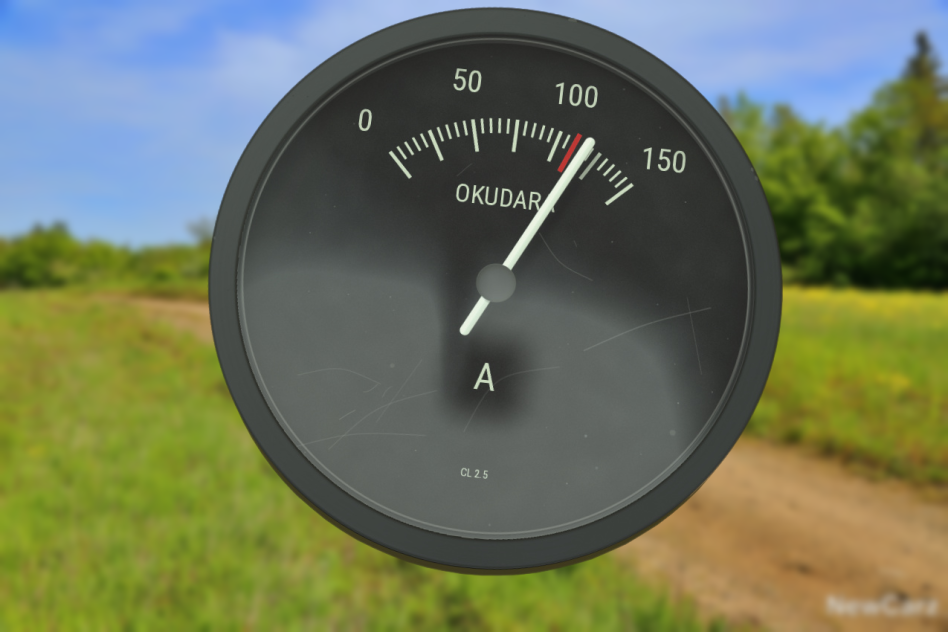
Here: 117.5 A
